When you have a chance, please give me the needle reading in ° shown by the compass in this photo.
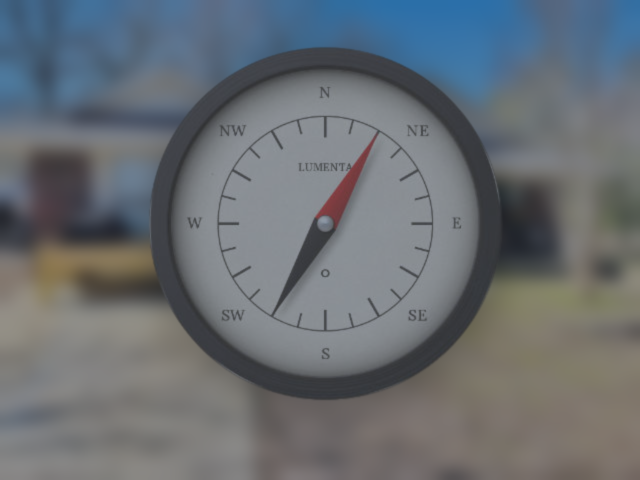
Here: 30 °
